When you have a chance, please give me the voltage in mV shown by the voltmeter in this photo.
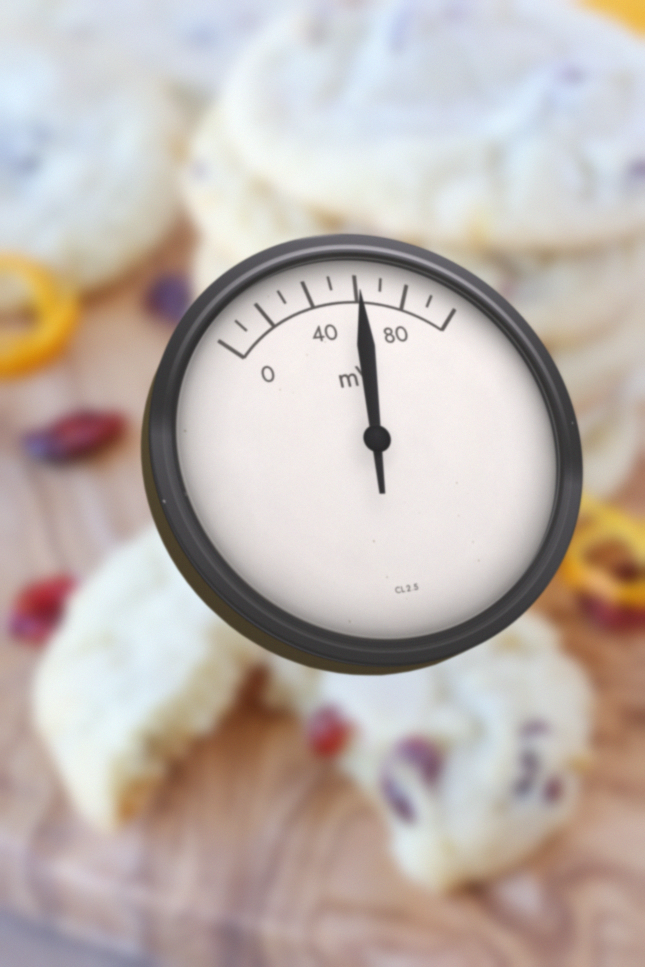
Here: 60 mV
